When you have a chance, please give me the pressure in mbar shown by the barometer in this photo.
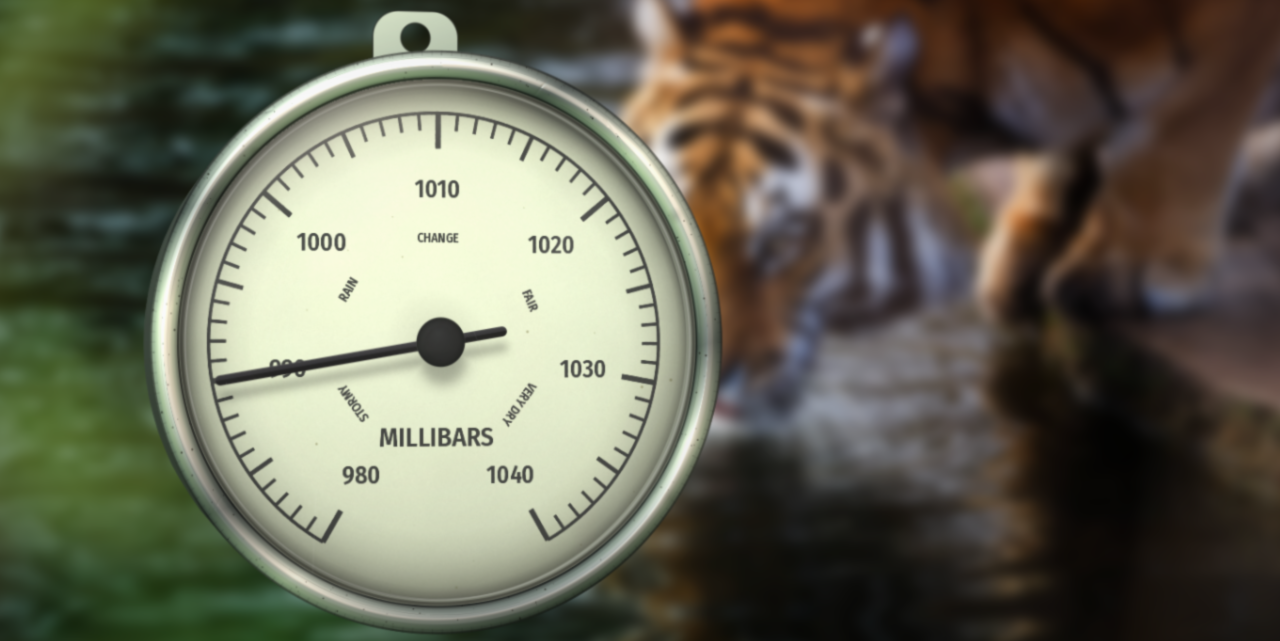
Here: 990 mbar
